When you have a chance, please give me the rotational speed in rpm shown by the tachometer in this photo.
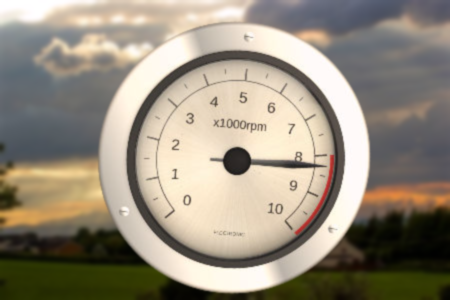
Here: 8250 rpm
